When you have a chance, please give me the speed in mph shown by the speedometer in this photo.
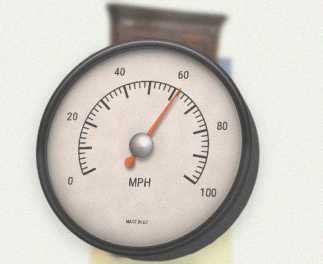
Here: 62 mph
